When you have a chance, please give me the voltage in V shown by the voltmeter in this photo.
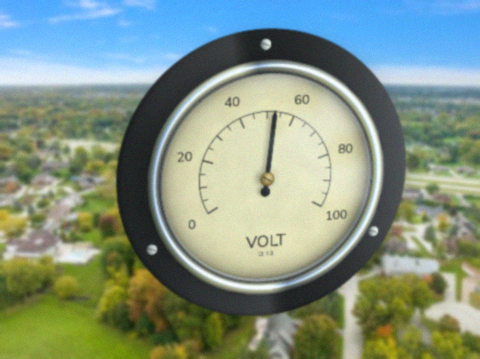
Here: 52.5 V
